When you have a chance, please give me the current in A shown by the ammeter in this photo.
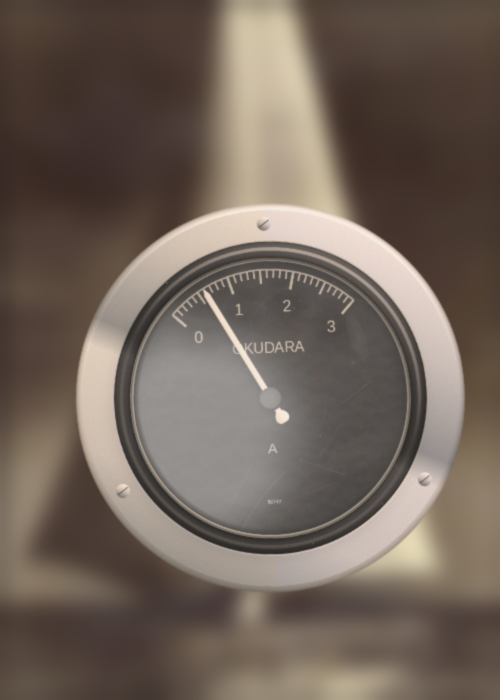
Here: 0.6 A
